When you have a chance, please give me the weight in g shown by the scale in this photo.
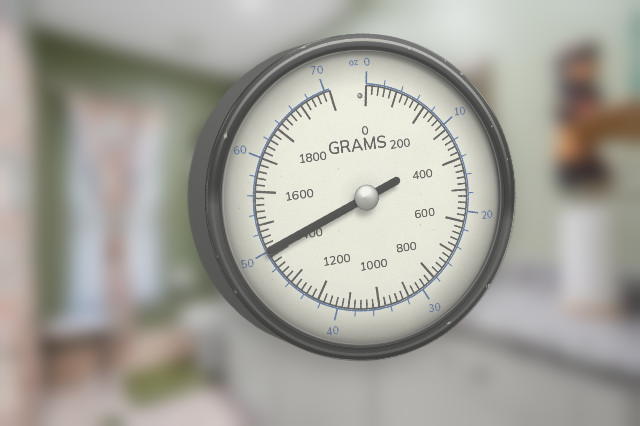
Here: 1420 g
